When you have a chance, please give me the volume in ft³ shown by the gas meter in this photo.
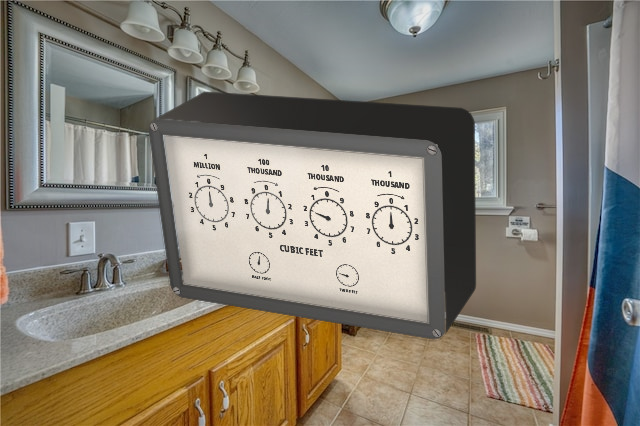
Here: 2000 ft³
